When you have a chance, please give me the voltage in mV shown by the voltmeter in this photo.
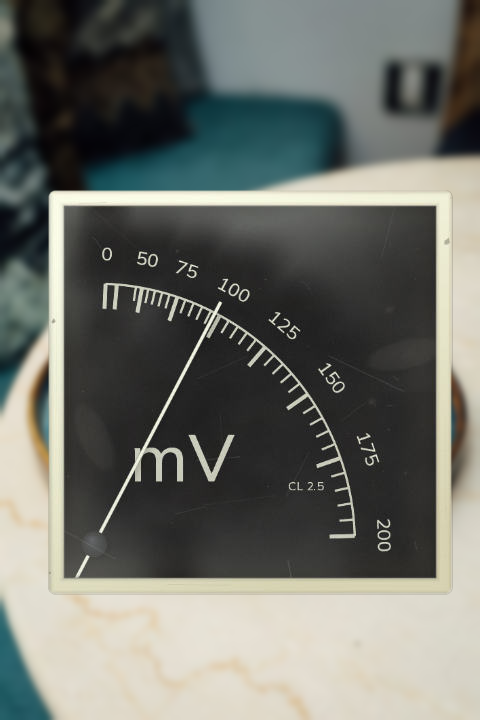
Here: 97.5 mV
